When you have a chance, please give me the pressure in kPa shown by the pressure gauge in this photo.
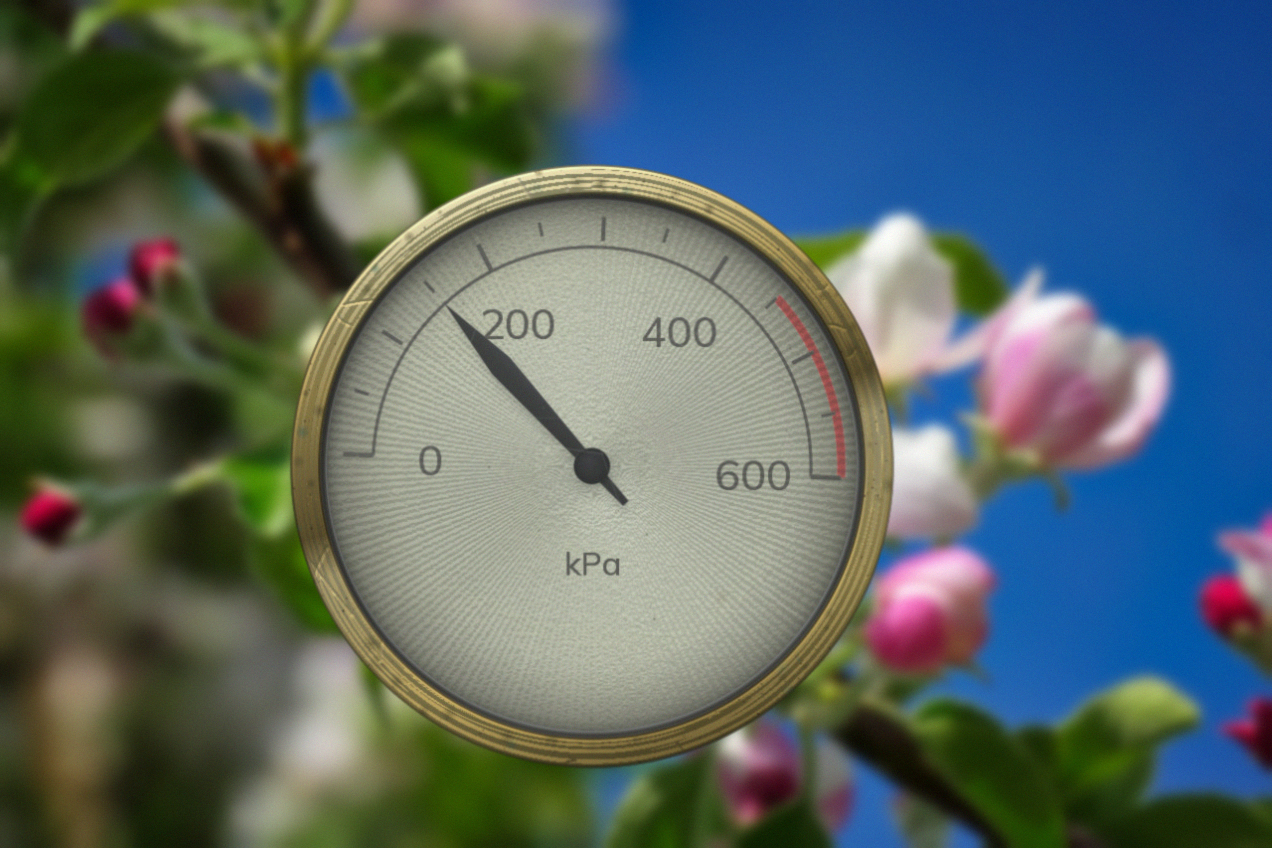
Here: 150 kPa
